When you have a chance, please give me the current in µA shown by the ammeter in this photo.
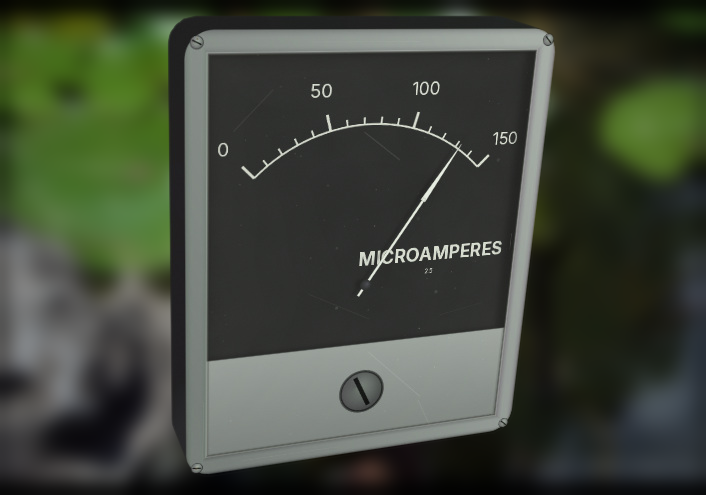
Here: 130 µA
